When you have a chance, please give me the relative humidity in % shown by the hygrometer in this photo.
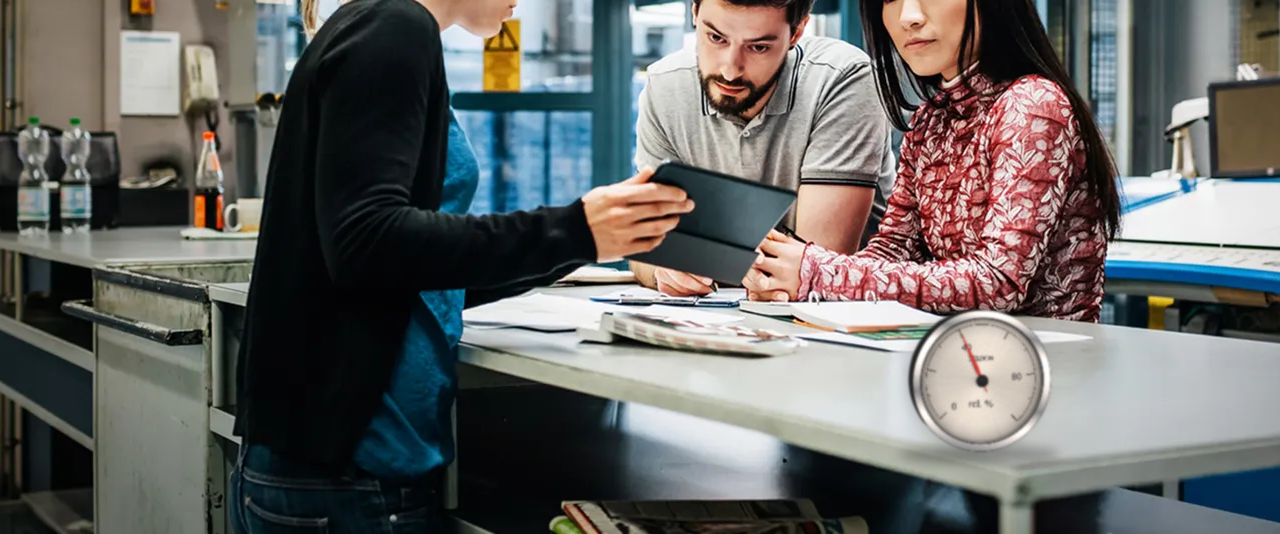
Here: 40 %
